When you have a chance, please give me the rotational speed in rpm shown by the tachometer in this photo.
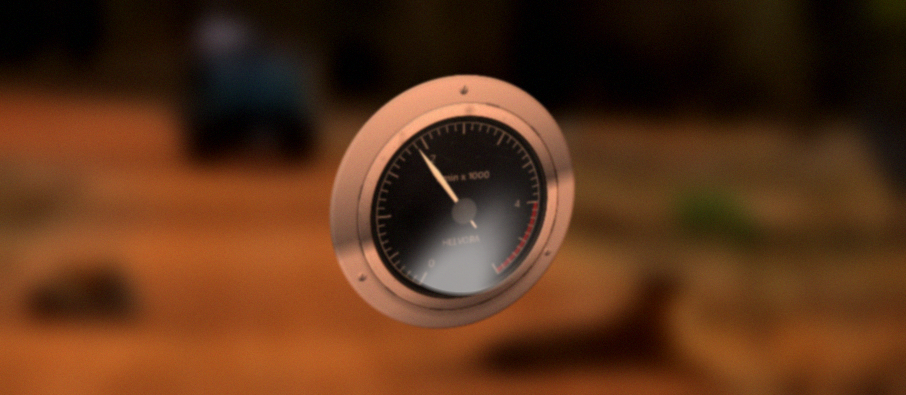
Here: 1900 rpm
